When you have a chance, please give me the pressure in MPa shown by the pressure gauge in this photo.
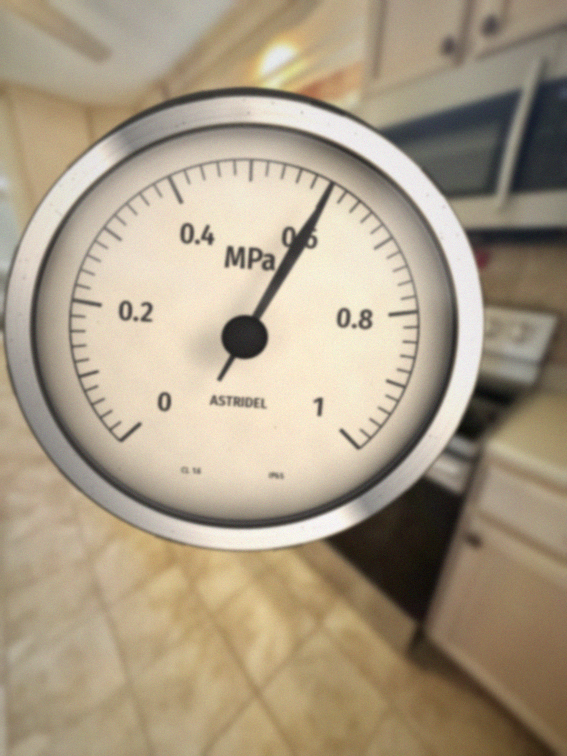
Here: 0.6 MPa
